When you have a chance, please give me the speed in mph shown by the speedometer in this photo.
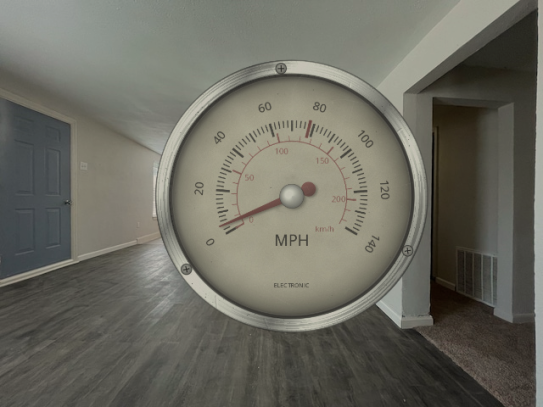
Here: 4 mph
